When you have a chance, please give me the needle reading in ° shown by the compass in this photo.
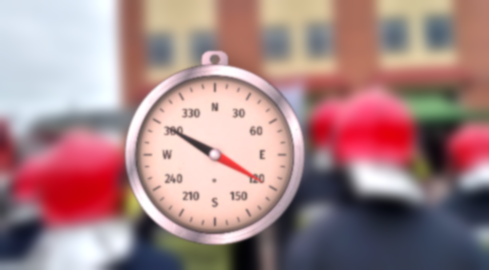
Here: 120 °
